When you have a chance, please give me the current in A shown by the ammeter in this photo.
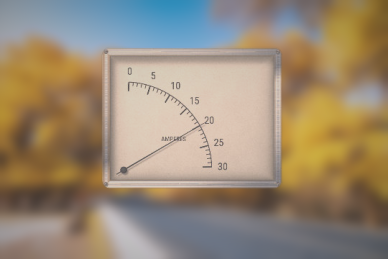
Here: 20 A
